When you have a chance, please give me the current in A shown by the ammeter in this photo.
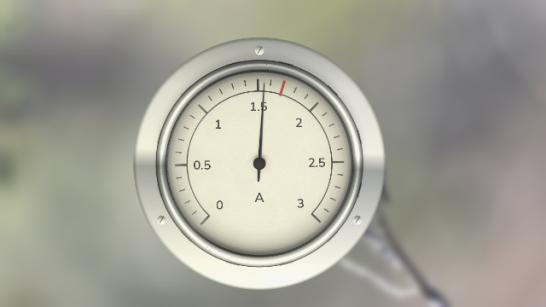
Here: 1.55 A
